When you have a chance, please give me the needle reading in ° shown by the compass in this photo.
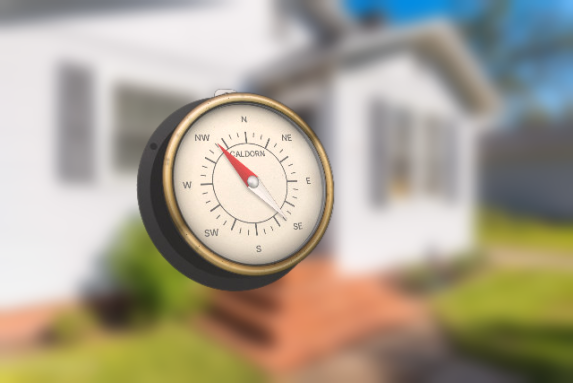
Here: 320 °
